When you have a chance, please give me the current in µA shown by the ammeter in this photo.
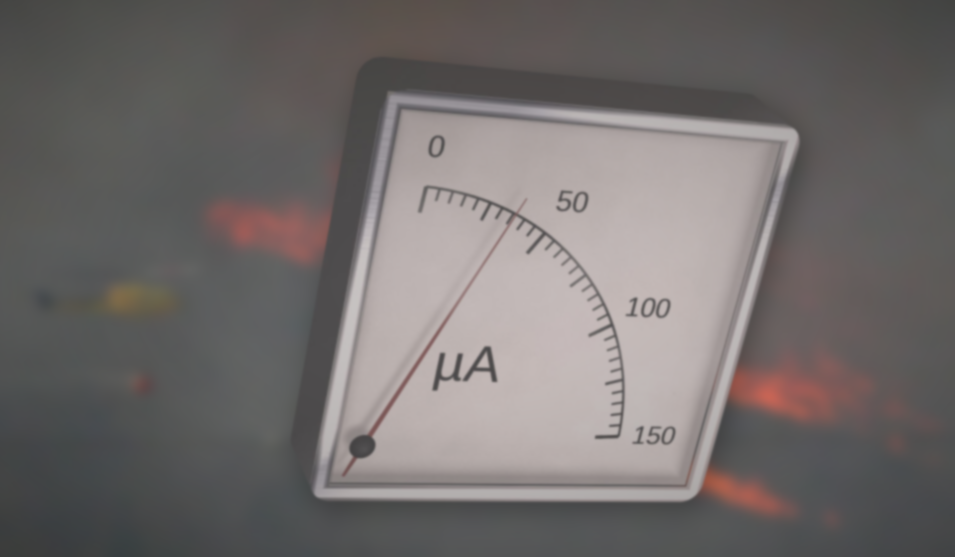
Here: 35 µA
